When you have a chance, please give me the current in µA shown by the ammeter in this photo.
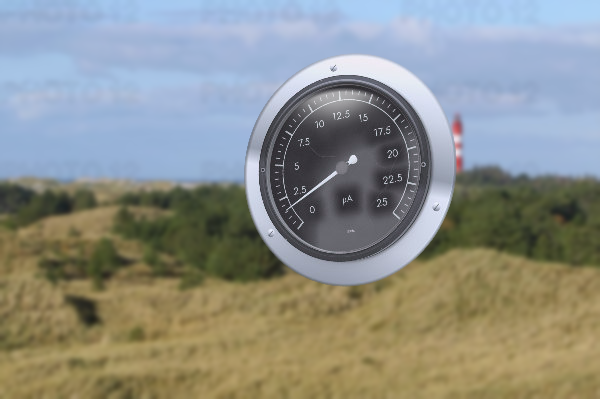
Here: 1.5 µA
